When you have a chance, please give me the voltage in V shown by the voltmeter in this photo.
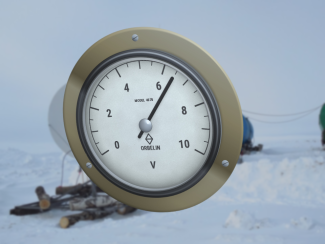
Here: 6.5 V
